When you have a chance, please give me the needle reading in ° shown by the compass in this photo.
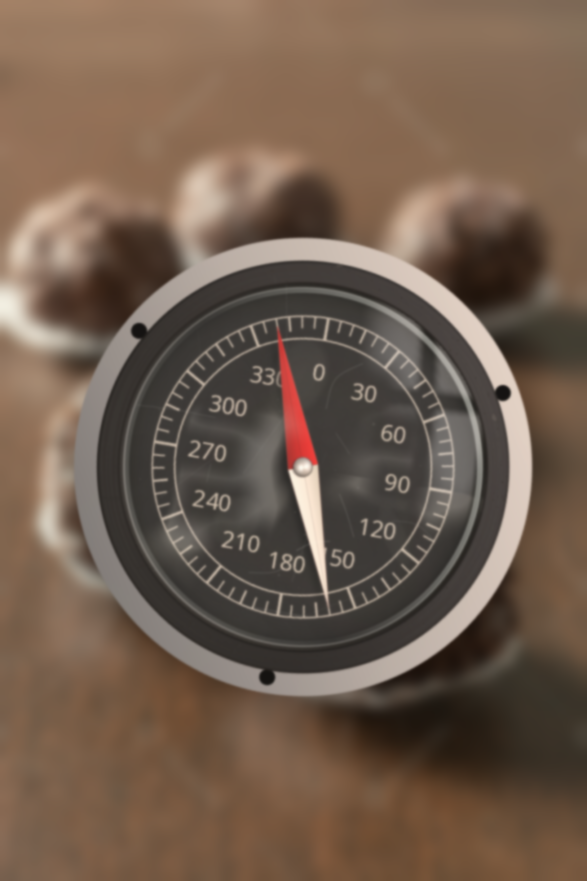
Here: 340 °
